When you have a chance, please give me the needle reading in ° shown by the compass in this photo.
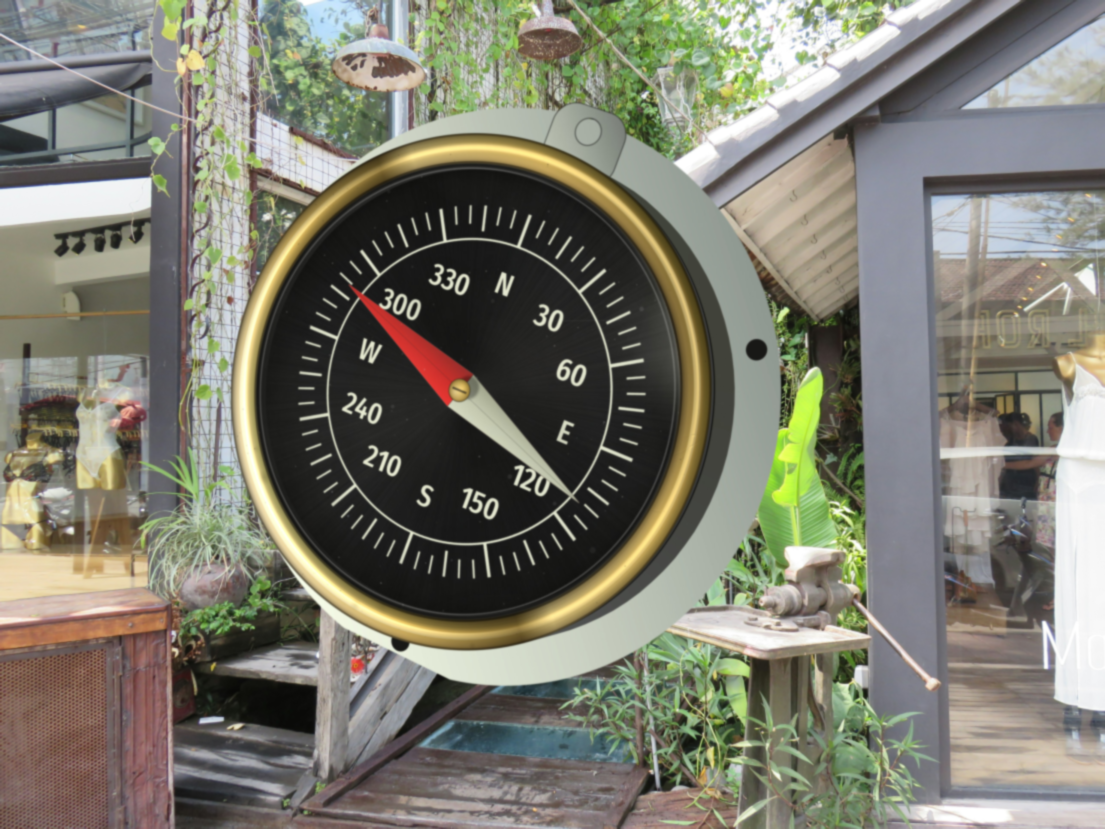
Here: 290 °
